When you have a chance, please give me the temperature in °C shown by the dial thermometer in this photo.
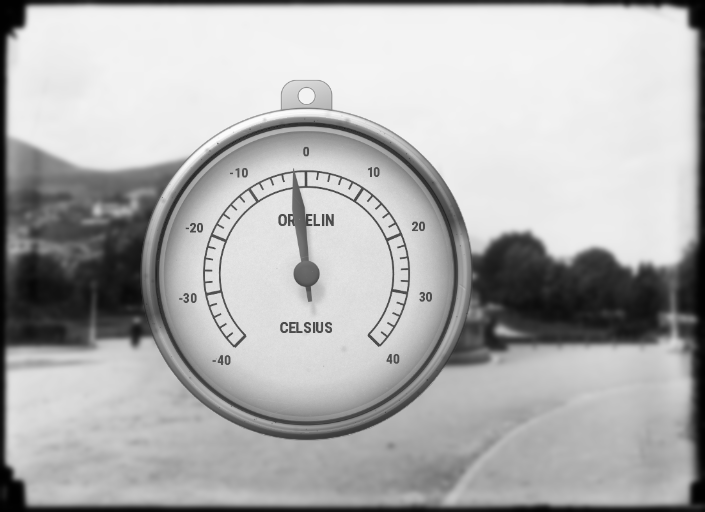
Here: -2 °C
